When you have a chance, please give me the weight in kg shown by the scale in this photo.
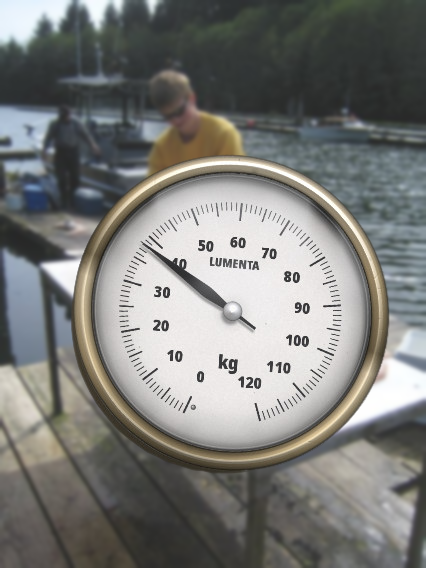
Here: 38 kg
